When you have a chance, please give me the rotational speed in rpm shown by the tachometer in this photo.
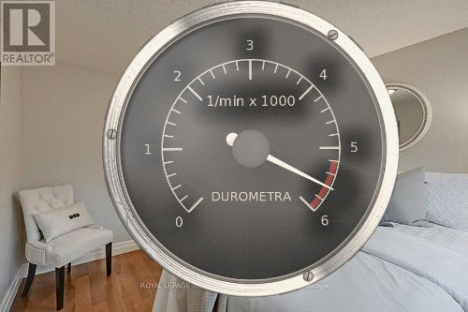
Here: 5600 rpm
